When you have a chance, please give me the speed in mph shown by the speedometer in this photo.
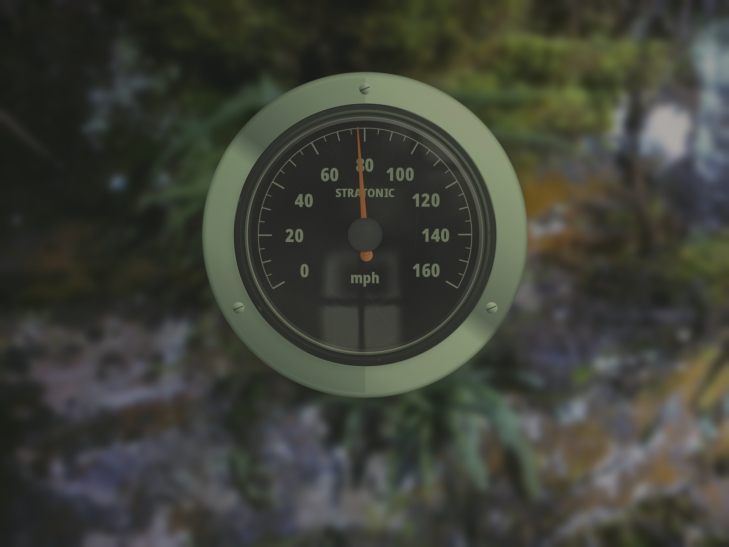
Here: 77.5 mph
